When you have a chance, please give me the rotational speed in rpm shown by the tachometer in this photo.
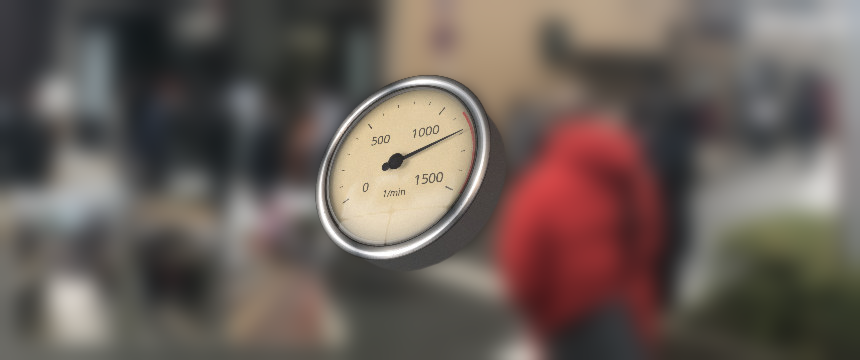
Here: 1200 rpm
